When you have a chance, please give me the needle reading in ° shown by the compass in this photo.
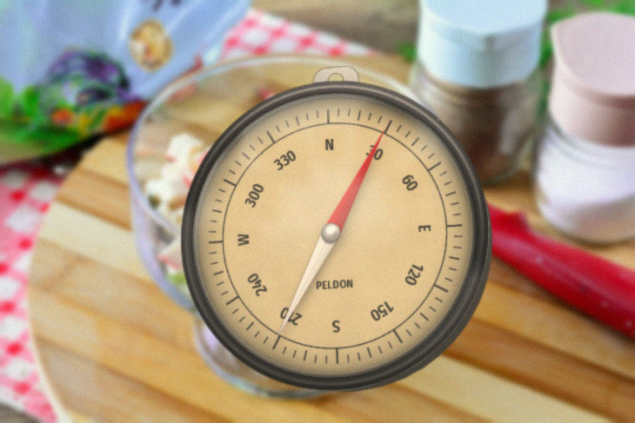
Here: 30 °
